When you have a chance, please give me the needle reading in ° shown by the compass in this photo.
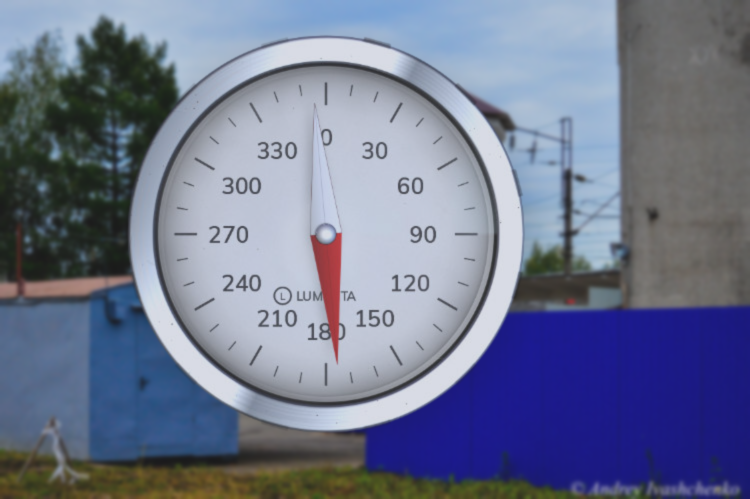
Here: 175 °
